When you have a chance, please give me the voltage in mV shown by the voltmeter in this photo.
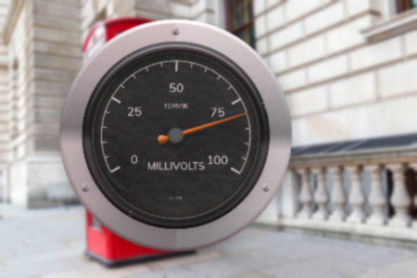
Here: 80 mV
